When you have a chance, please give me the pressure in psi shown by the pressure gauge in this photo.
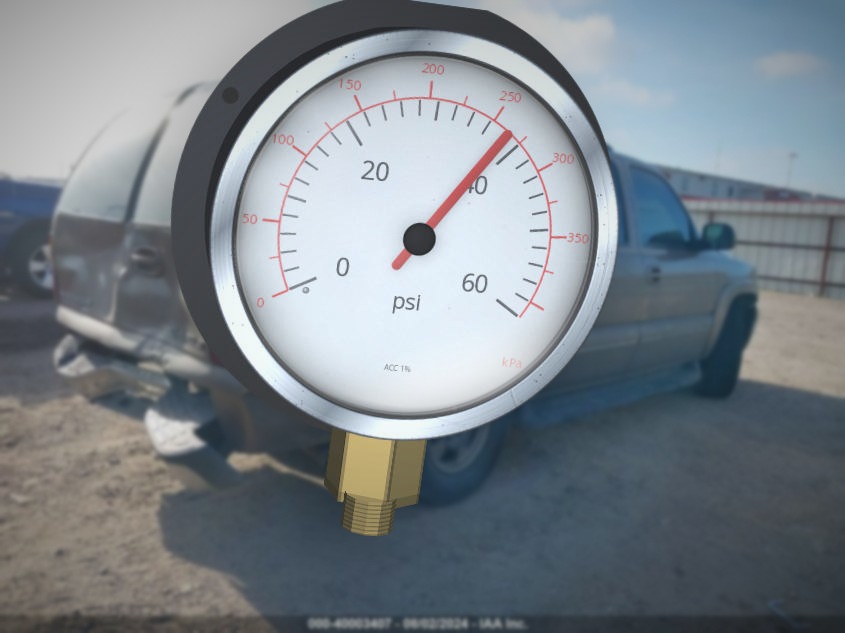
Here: 38 psi
